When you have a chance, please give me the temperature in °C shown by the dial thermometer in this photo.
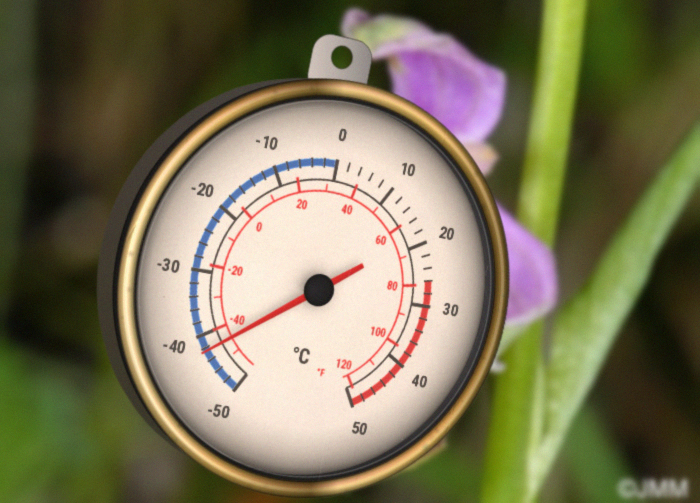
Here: -42 °C
